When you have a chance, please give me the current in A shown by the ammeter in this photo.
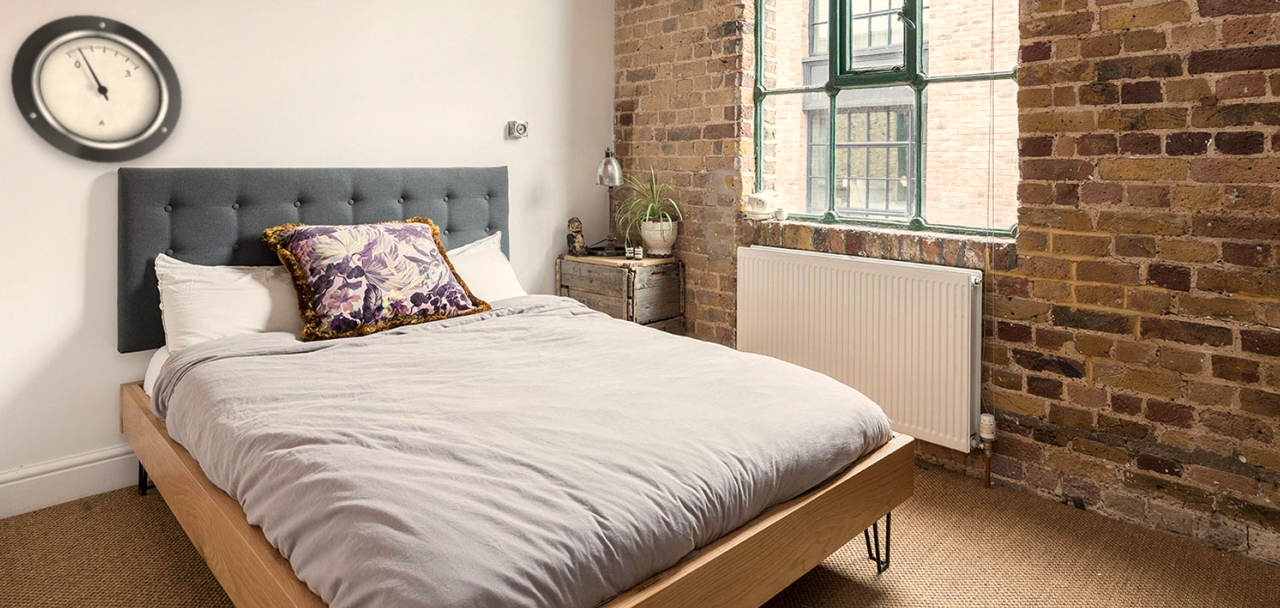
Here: 0.5 A
